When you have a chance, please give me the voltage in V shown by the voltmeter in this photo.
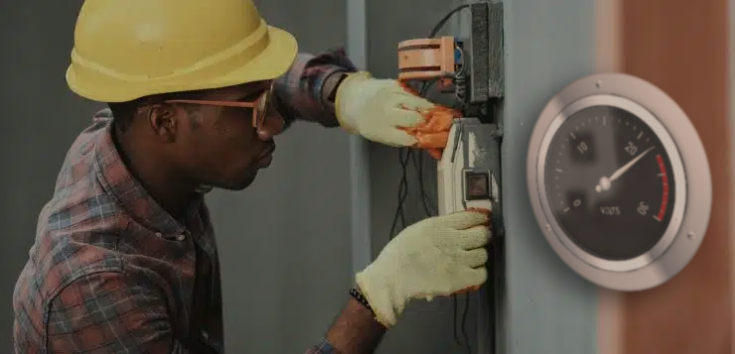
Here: 22 V
